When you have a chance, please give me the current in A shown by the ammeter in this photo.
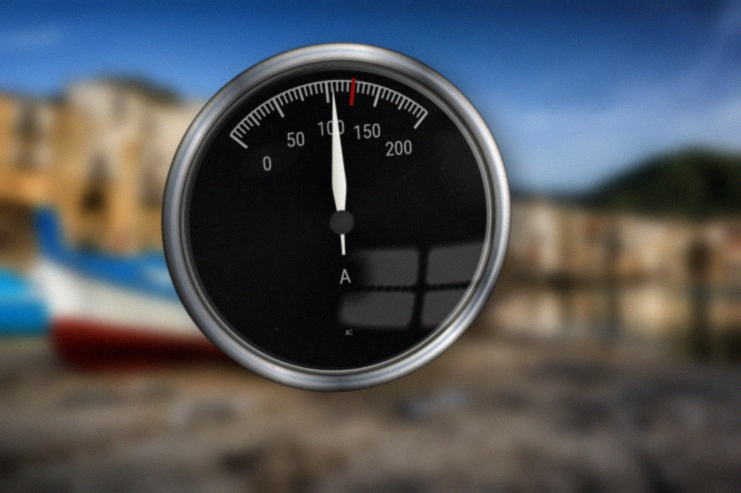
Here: 105 A
